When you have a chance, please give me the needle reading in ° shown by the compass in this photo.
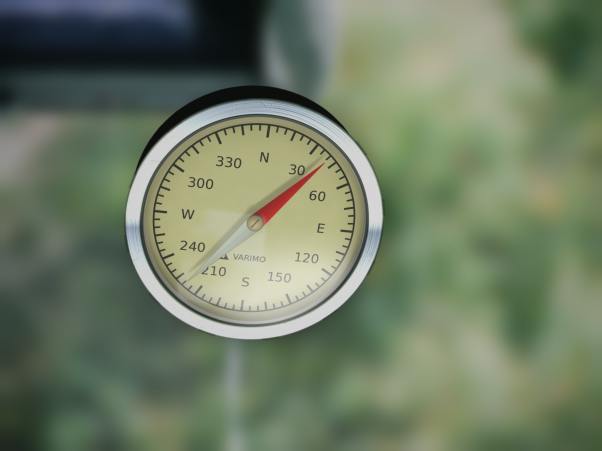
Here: 40 °
